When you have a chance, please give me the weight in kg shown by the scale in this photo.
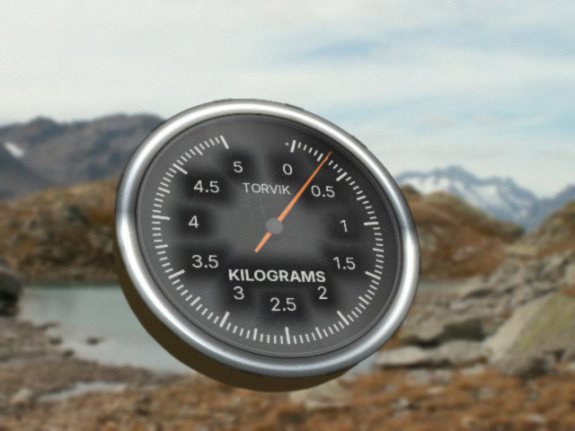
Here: 0.3 kg
